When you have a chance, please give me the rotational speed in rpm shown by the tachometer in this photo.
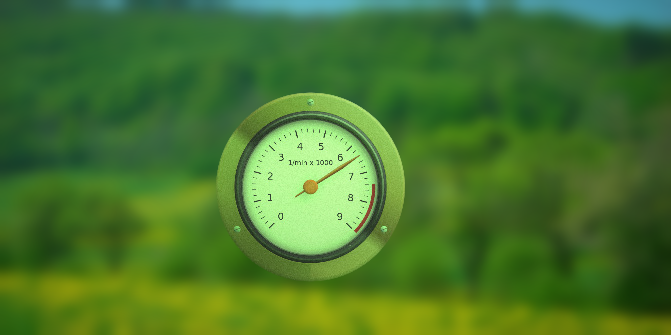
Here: 6400 rpm
